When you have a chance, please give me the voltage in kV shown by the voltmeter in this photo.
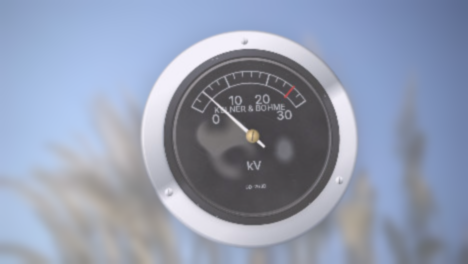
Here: 4 kV
